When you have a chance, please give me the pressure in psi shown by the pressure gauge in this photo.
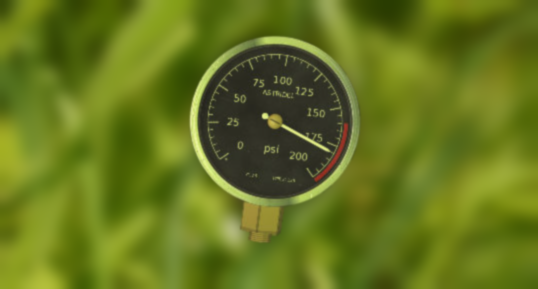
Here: 180 psi
